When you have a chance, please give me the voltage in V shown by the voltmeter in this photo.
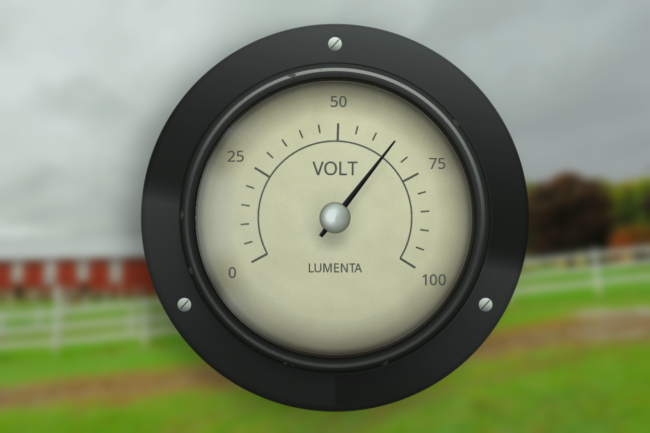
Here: 65 V
